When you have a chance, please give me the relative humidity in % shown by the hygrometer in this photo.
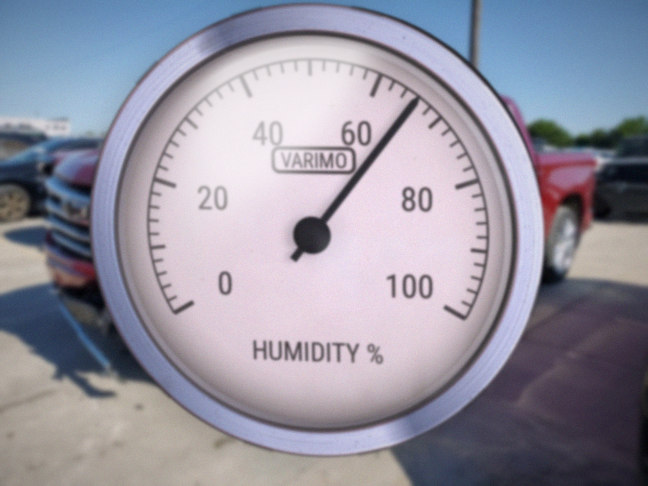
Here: 66 %
